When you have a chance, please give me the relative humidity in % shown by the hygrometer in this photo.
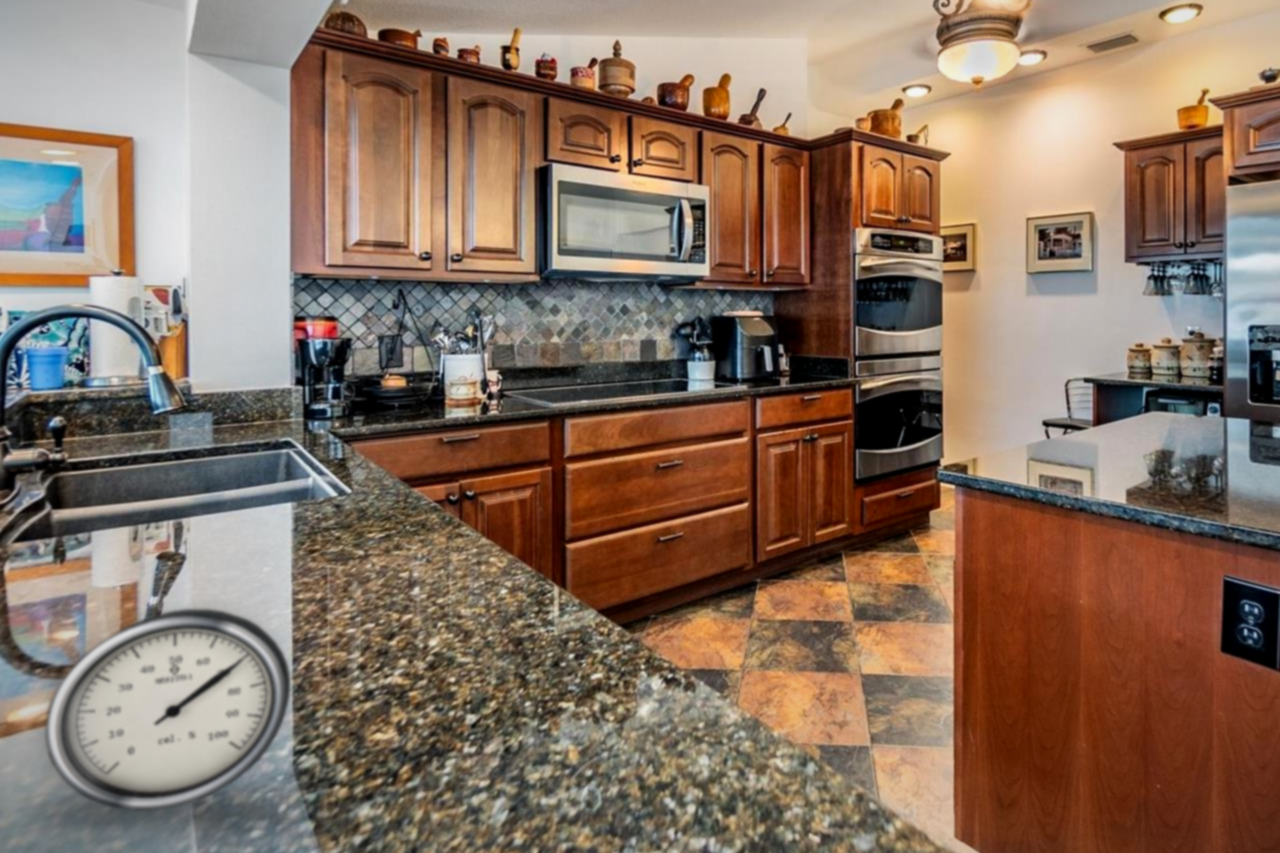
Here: 70 %
